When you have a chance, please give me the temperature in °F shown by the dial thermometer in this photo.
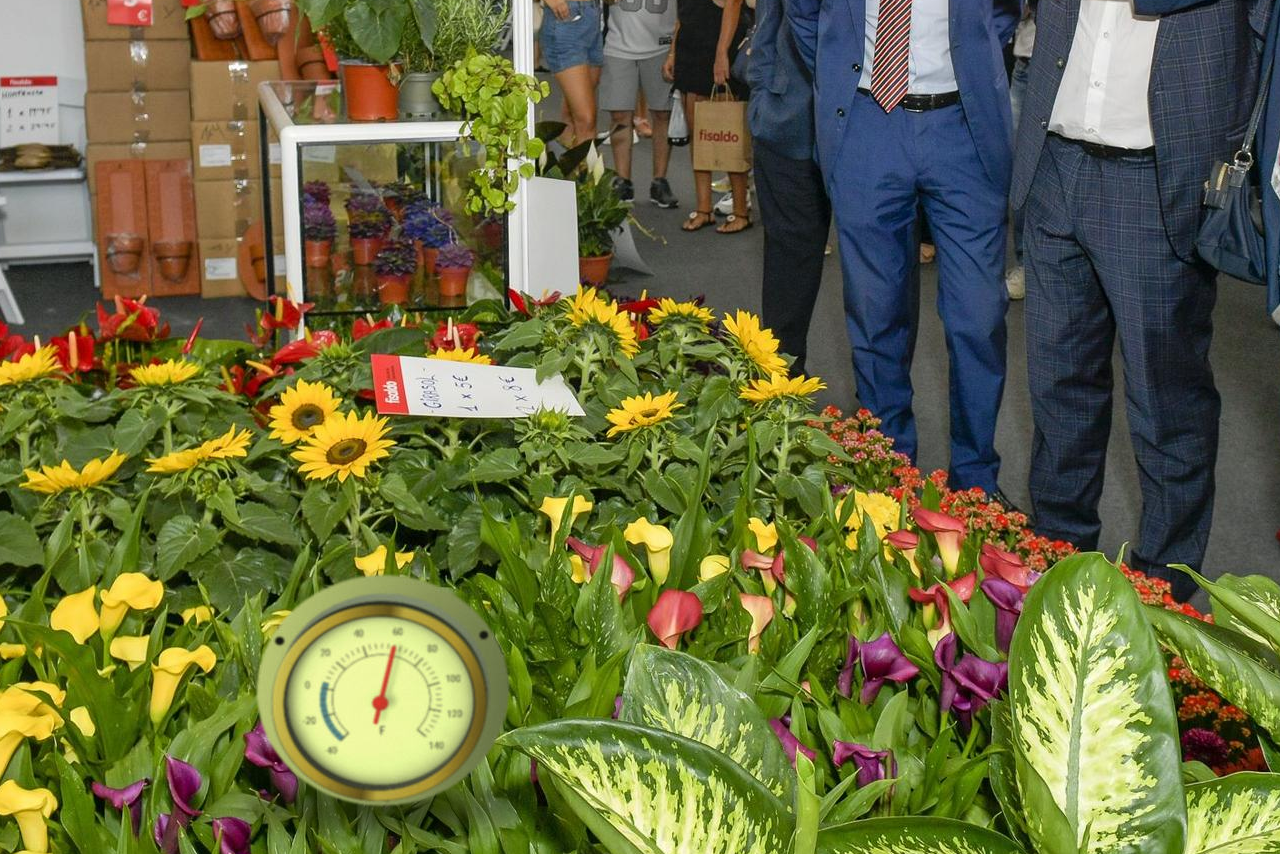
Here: 60 °F
